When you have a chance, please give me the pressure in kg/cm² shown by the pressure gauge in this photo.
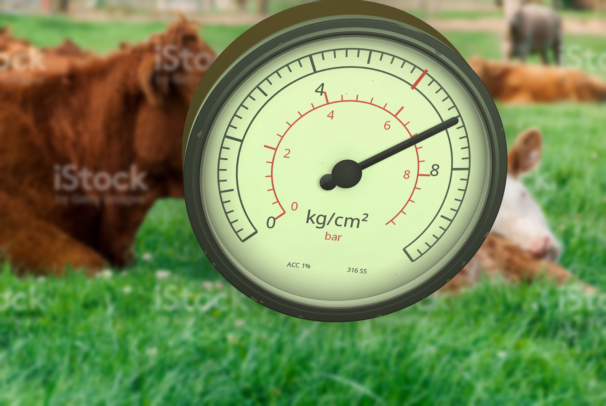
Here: 7 kg/cm²
